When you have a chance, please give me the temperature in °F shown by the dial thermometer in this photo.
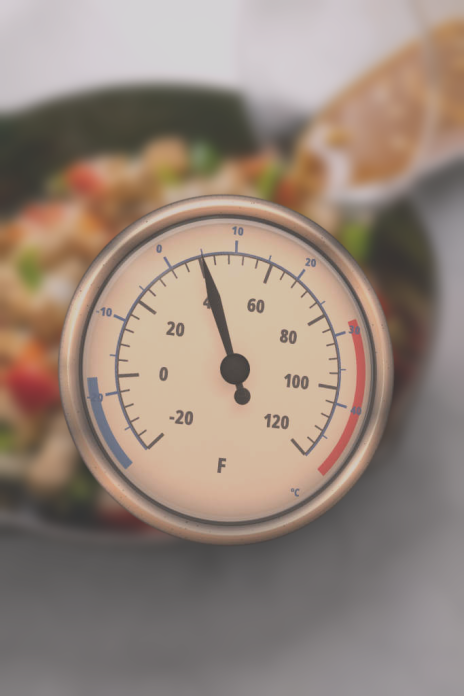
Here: 40 °F
